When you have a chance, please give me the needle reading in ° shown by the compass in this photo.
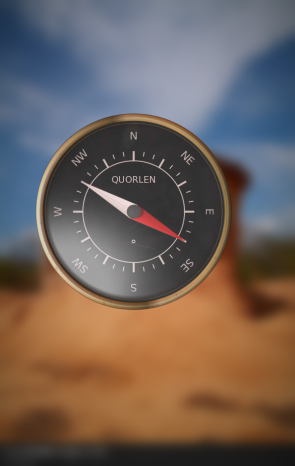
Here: 120 °
